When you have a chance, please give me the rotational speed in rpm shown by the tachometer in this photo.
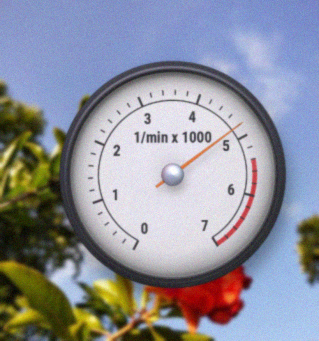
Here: 4800 rpm
